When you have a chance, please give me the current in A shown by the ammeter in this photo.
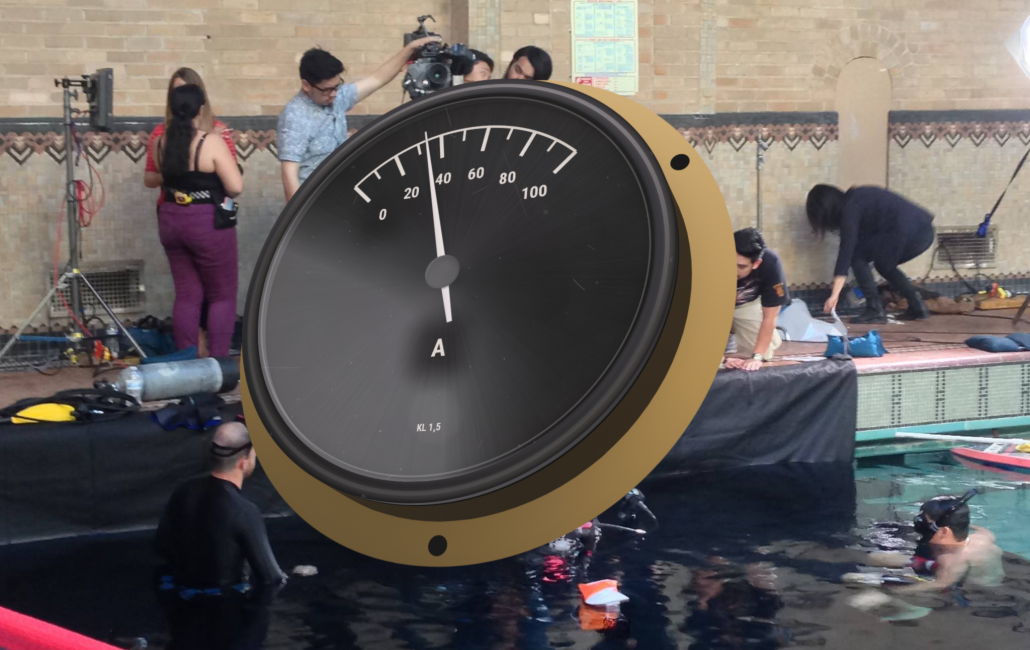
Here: 35 A
